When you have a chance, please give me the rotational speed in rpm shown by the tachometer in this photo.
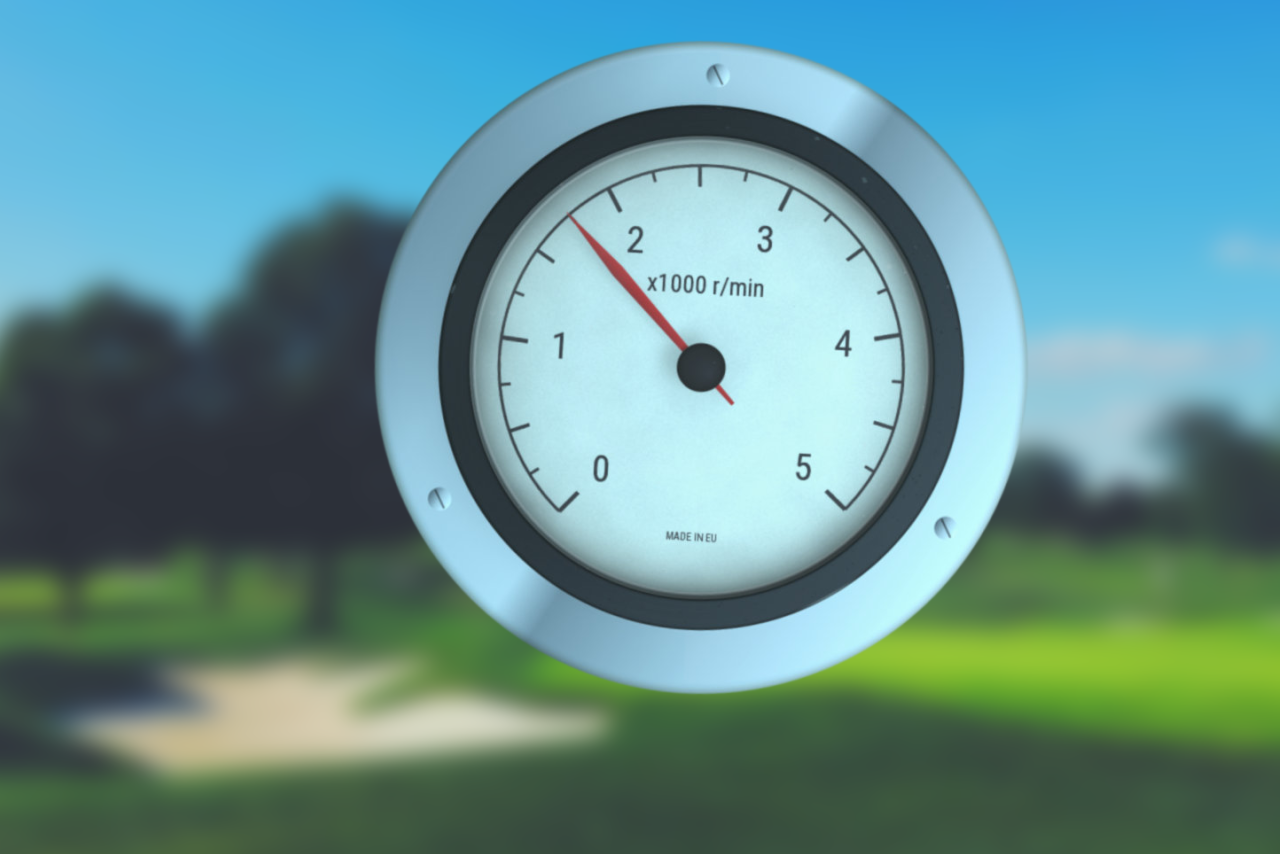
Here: 1750 rpm
